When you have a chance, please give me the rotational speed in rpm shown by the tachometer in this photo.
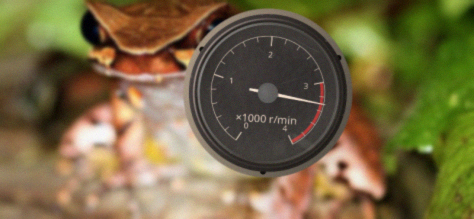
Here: 3300 rpm
